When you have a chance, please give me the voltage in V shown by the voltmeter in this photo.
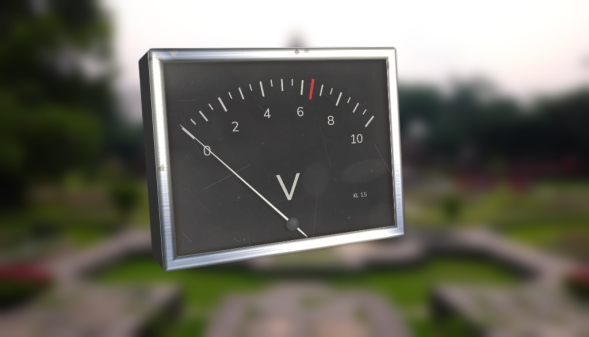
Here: 0 V
